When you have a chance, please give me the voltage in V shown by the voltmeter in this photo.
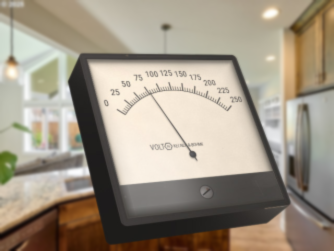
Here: 75 V
